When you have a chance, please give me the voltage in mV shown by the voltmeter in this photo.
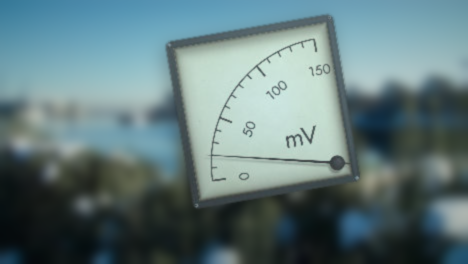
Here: 20 mV
